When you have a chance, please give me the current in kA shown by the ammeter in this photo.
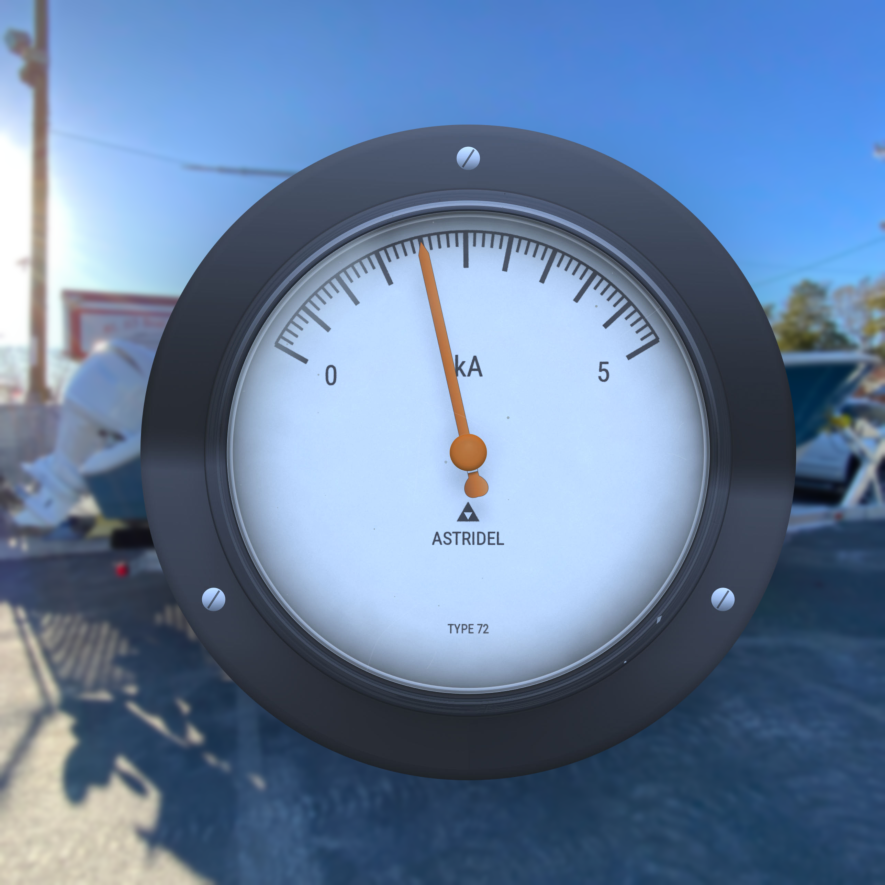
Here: 2 kA
